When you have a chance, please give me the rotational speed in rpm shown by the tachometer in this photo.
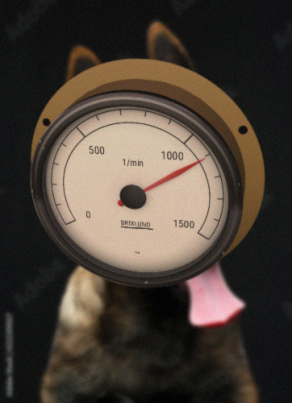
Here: 1100 rpm
